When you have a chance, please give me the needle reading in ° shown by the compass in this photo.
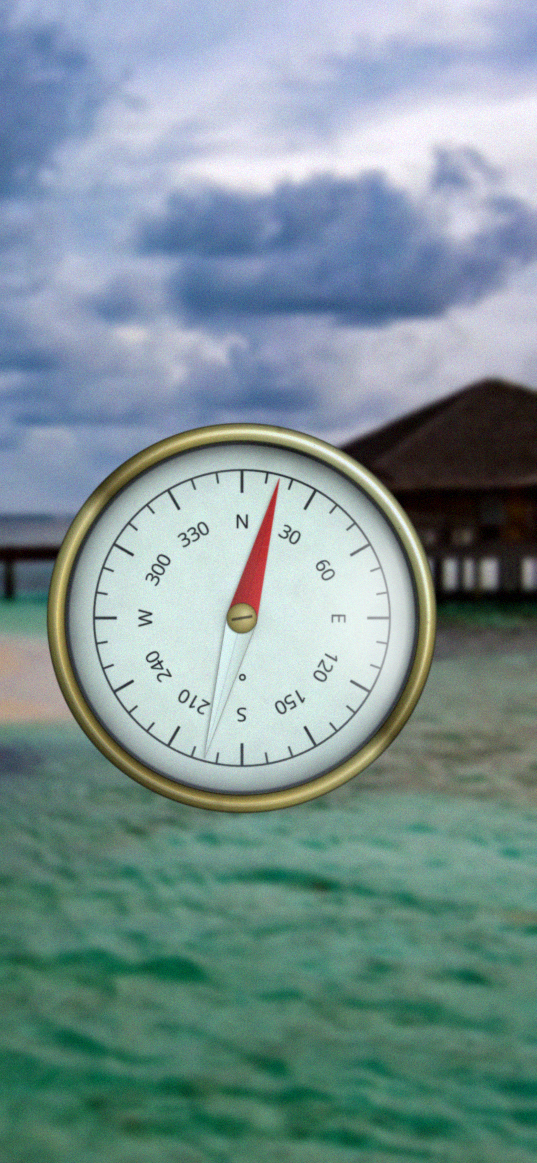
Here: 15 °
